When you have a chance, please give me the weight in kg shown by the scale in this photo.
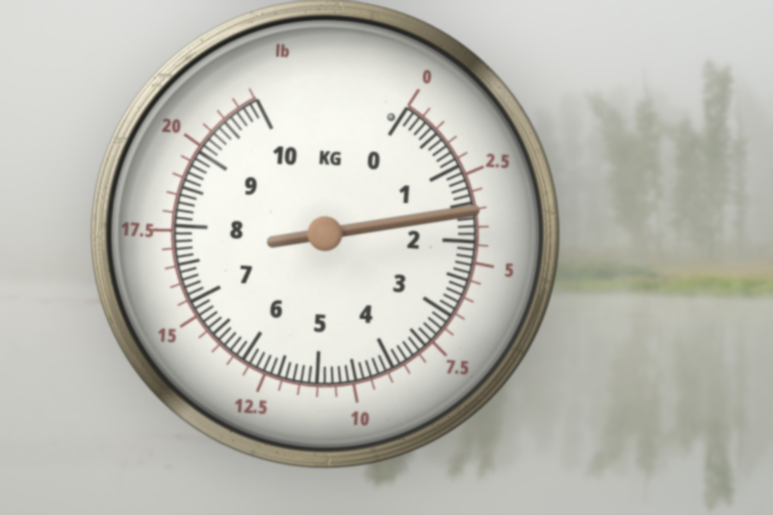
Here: 1.6 kg
